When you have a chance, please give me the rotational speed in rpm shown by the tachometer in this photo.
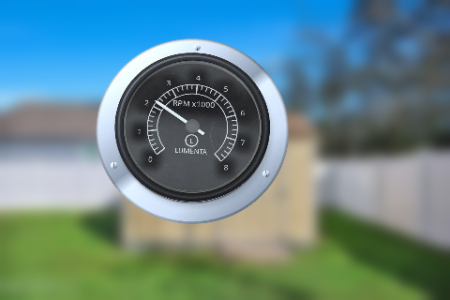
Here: 2200 rpm
